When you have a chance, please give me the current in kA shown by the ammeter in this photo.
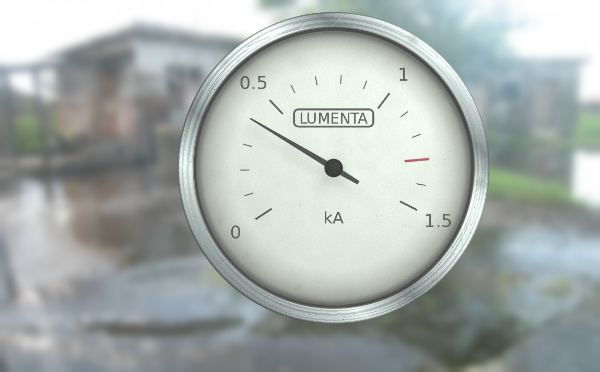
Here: 0.4 kA
